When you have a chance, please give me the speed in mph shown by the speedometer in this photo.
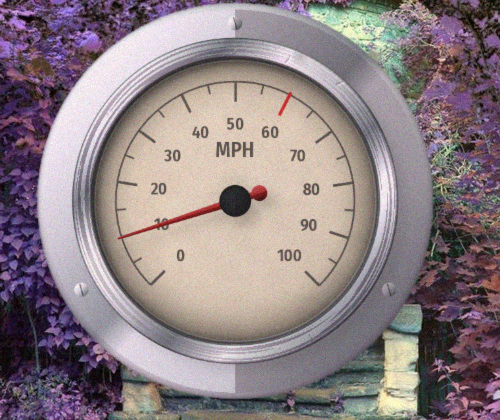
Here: 10 mph
